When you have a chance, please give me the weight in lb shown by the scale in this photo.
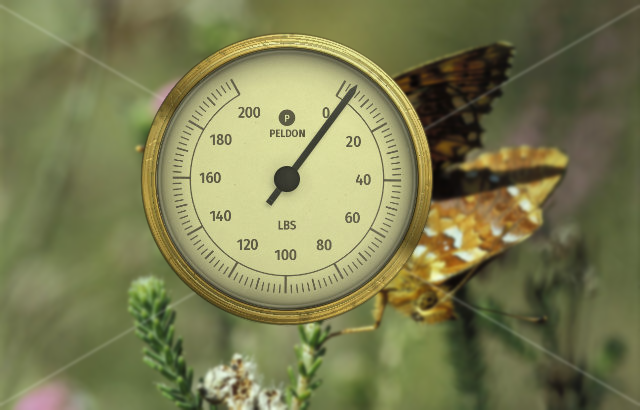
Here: 4 lb
